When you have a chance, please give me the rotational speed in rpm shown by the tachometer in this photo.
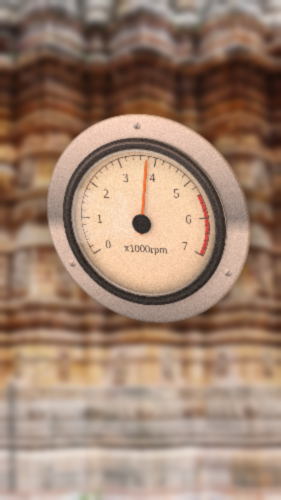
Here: 3800 rpm
